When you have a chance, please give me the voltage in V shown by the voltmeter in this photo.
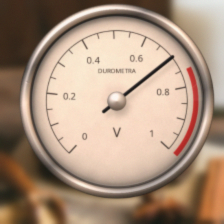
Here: 0.7 V
